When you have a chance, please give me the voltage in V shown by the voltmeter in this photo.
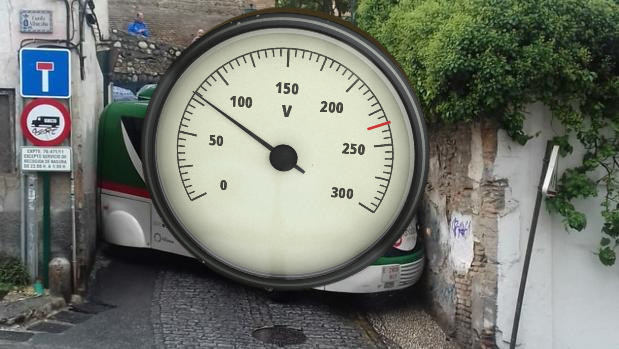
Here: 80 V
